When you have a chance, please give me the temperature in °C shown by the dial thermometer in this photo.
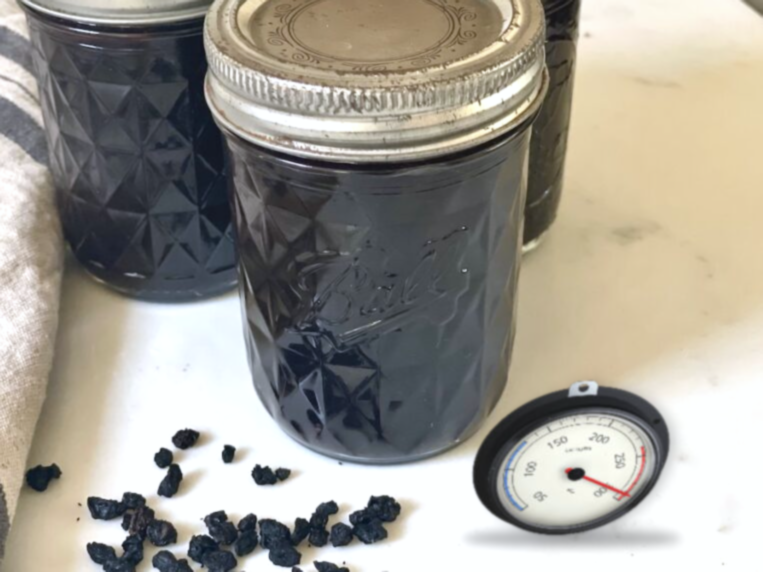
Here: 290 °C
